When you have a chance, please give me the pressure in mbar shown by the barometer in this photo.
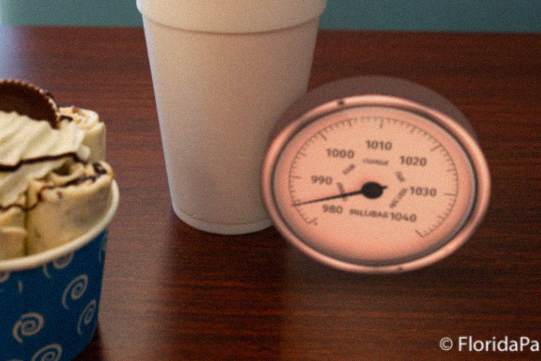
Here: 985 mbar
